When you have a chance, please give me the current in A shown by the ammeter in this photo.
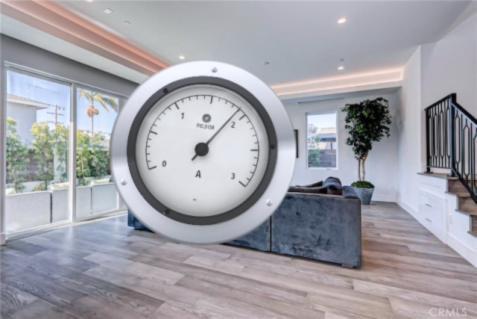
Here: 1.9 A
